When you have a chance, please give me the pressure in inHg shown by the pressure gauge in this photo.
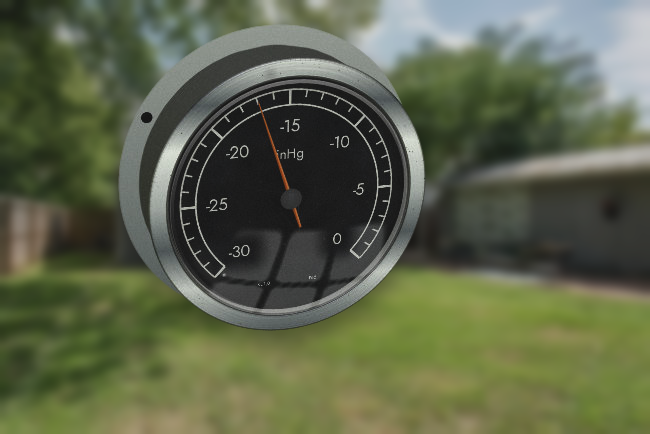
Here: -17 inHg
